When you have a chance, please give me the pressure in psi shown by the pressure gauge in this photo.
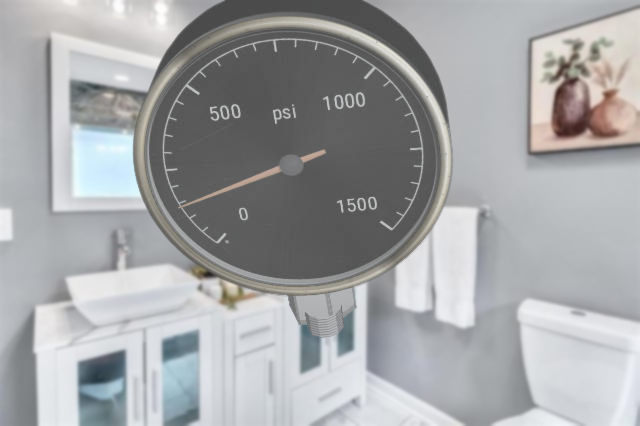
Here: 150 psi
